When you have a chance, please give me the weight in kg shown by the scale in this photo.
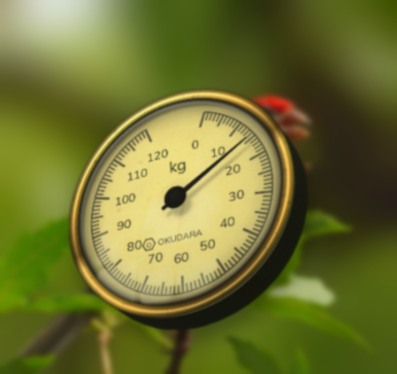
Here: 15 kg
